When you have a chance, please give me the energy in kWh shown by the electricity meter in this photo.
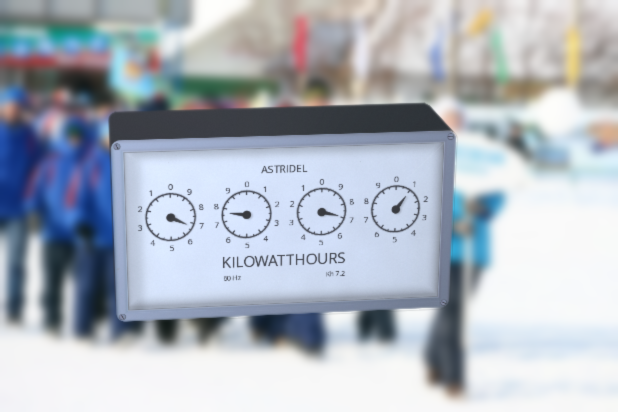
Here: 6771 kWh
